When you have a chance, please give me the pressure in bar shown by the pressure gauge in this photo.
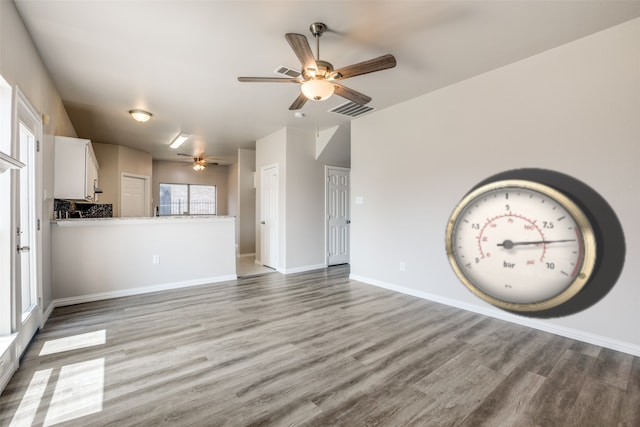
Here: 8.5 bar
